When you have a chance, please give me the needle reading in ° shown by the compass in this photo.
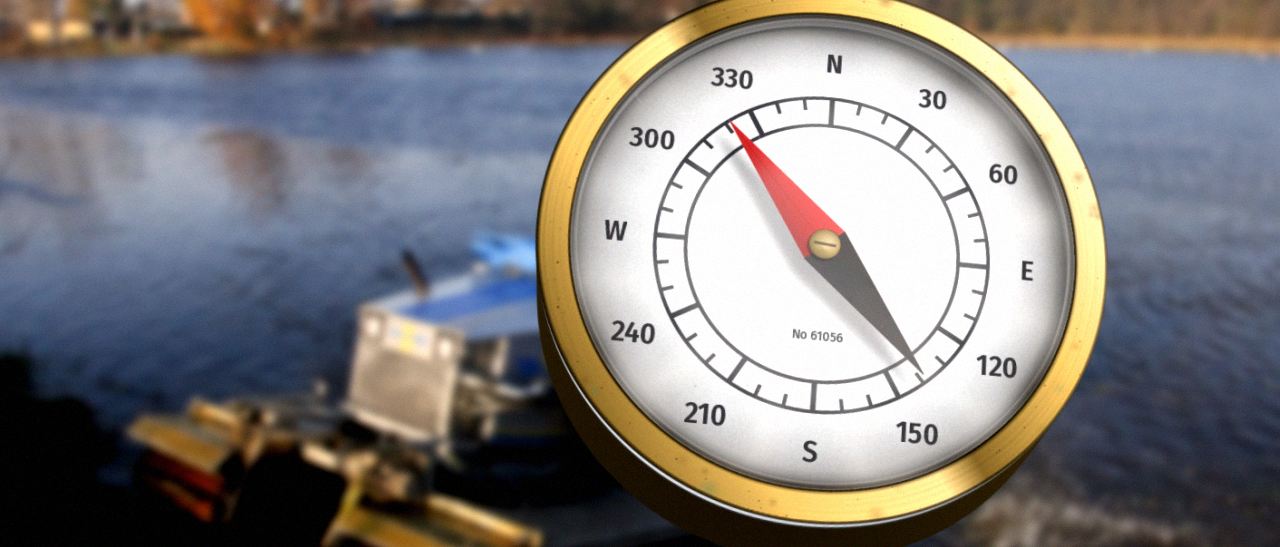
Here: 320 °
